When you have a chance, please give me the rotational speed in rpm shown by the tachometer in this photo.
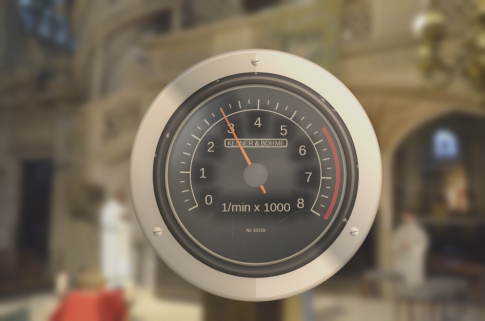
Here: 3000 rpm
